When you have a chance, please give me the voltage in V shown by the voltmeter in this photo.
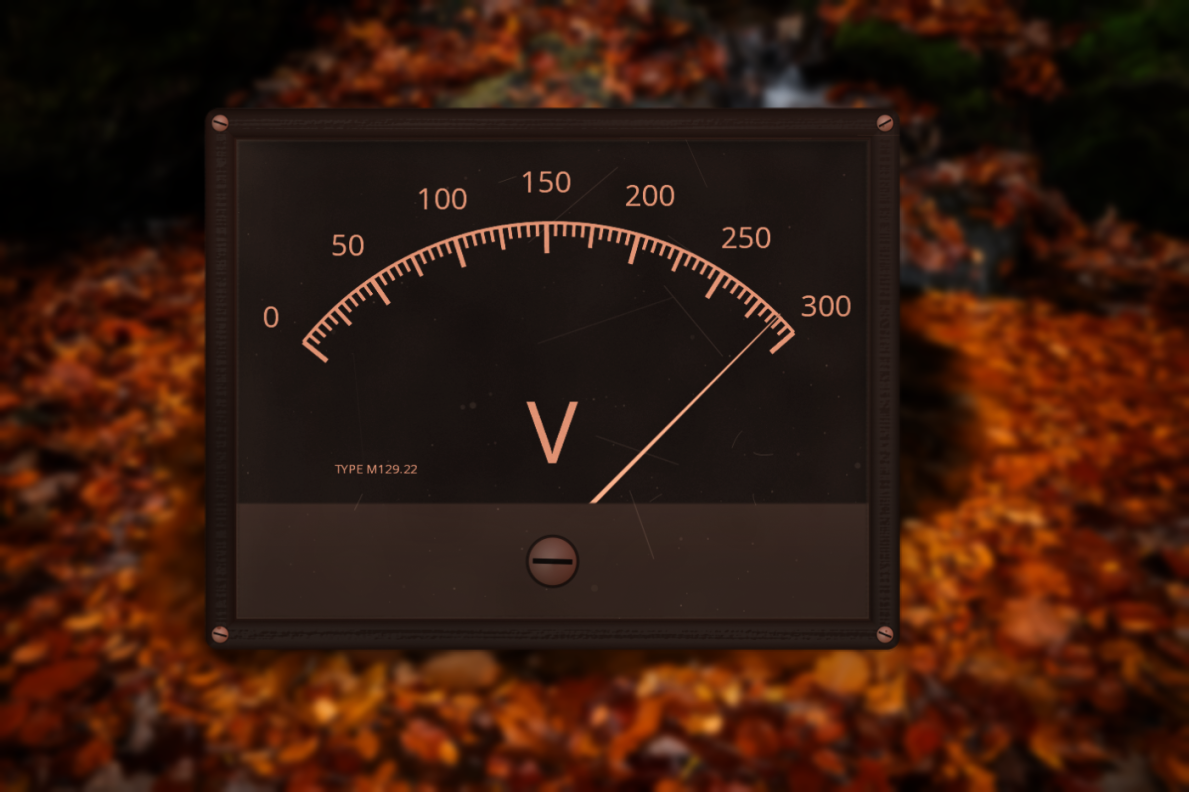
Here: 287.5 V
